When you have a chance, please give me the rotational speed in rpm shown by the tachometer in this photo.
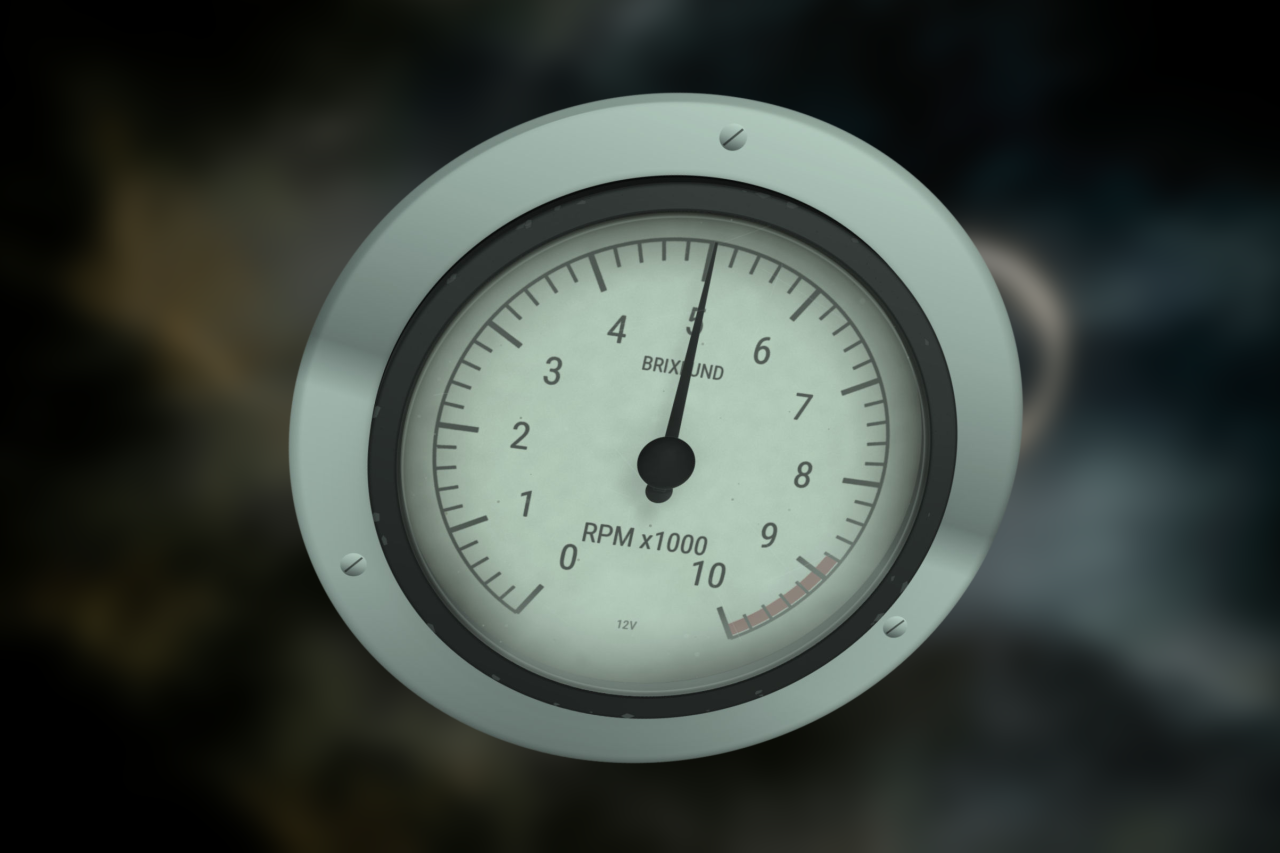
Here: 5000 rpm
